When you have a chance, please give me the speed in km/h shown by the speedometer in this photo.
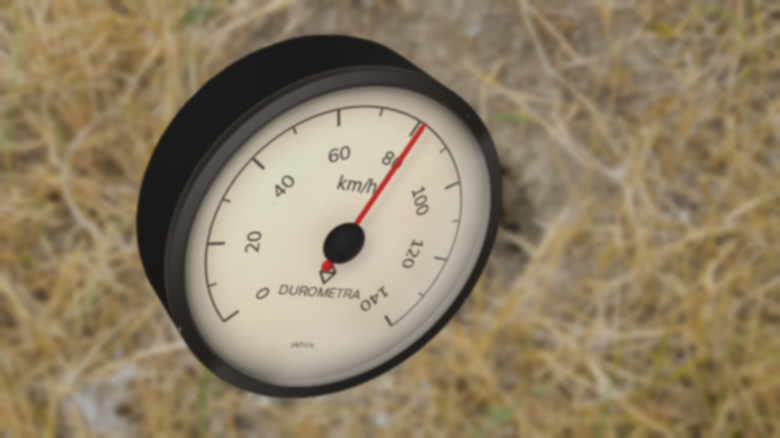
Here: 80 km/h
